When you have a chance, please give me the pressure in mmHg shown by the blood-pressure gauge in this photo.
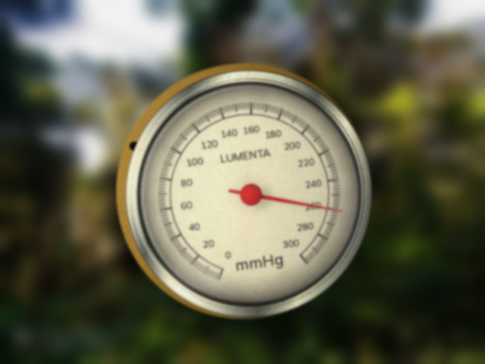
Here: 260 mmHg
